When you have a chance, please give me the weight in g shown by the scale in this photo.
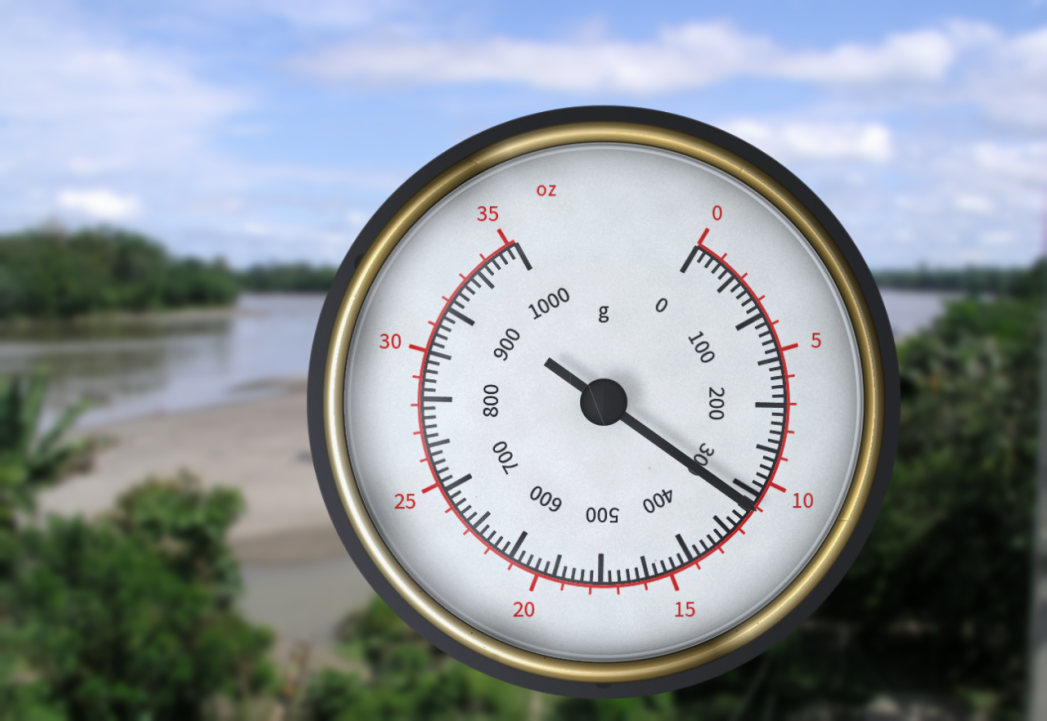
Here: 315 g
